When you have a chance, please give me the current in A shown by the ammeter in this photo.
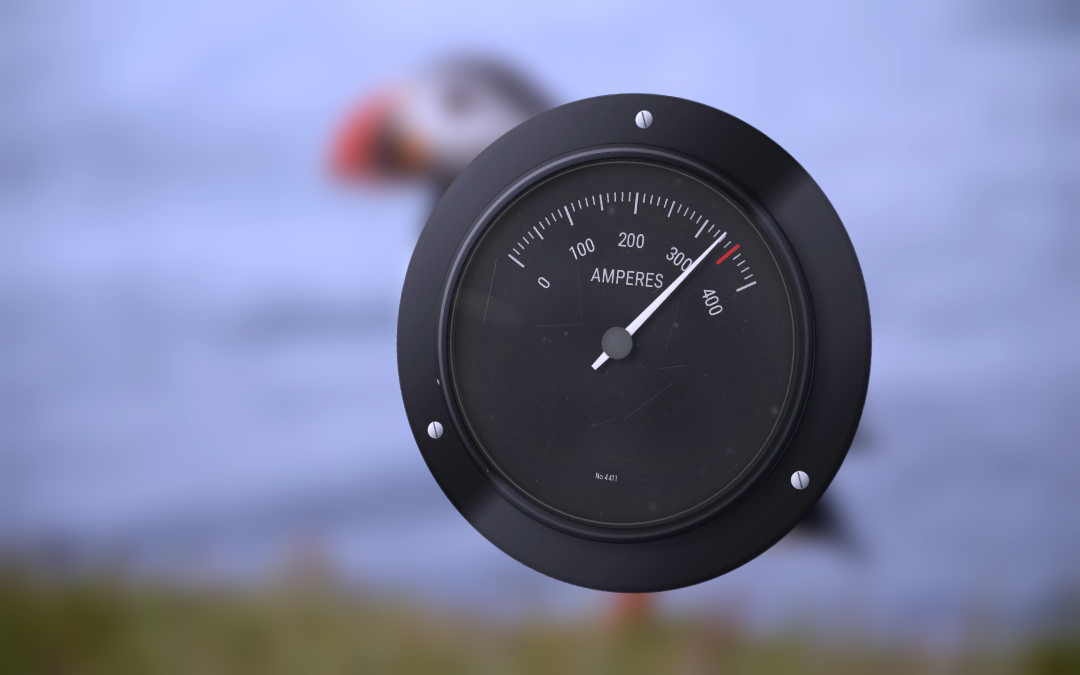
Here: 330 A
